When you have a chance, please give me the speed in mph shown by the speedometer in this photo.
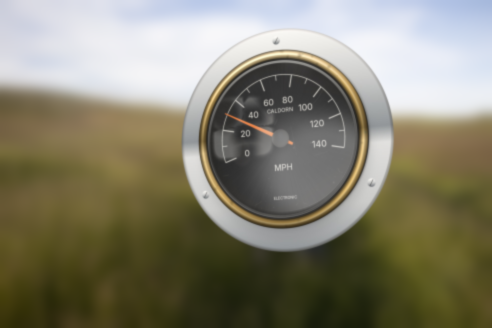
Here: 30 mph
